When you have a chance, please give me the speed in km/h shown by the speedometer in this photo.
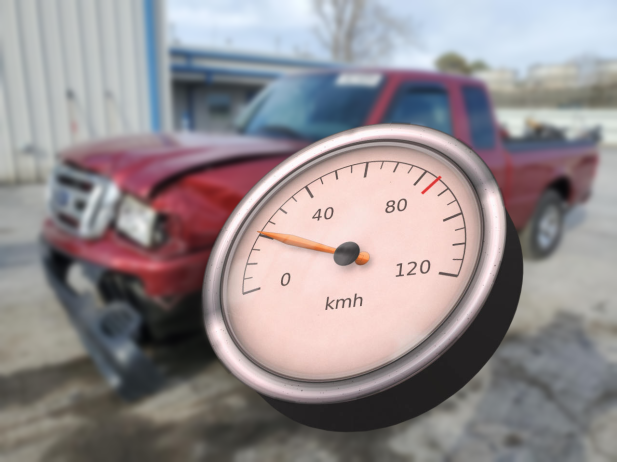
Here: 20 km/h
